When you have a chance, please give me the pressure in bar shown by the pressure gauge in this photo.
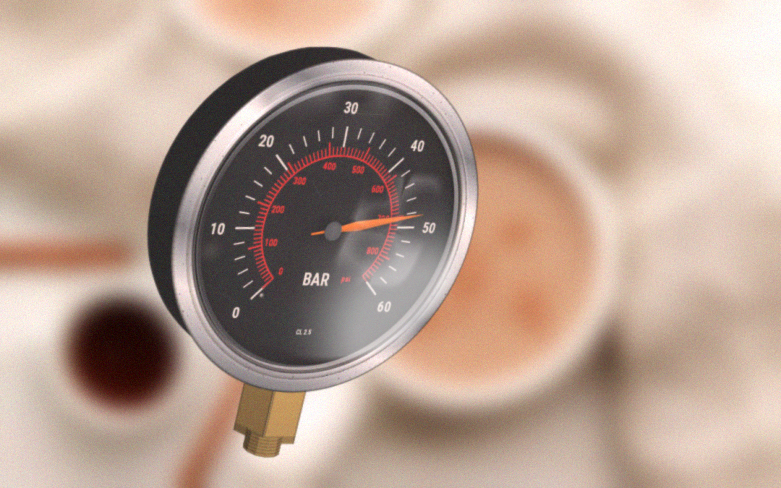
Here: 48 bar
